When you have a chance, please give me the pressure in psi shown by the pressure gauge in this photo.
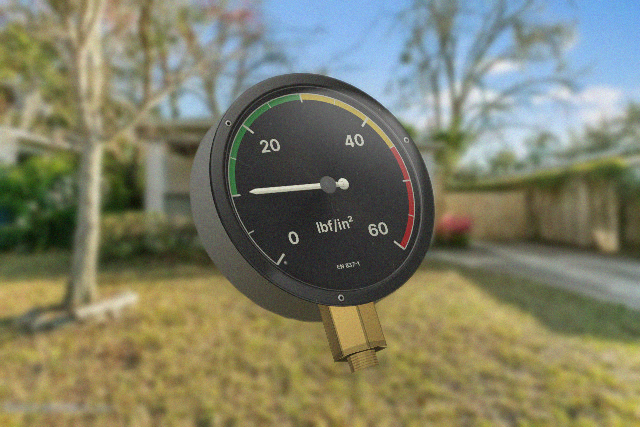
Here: 10 psi
